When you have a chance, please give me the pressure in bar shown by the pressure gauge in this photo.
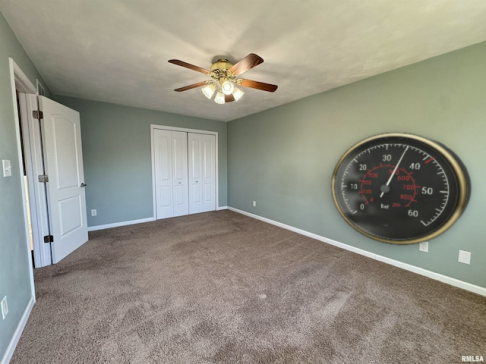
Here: 35 bar
